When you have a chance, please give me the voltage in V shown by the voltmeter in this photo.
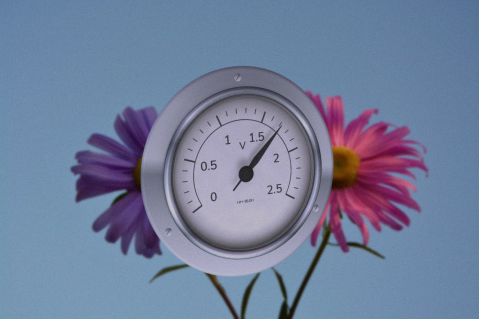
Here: 1.7 V
